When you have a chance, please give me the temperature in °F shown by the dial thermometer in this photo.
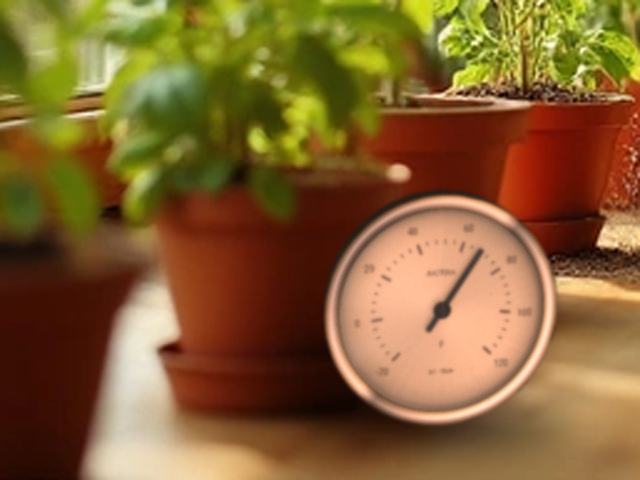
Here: 68 °F
